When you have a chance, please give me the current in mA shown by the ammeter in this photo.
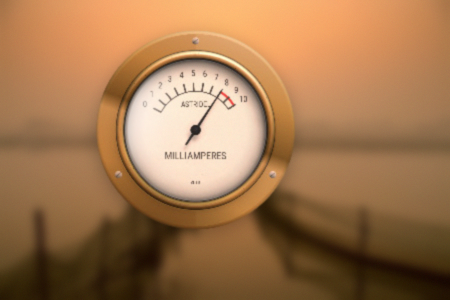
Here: 8 mA
